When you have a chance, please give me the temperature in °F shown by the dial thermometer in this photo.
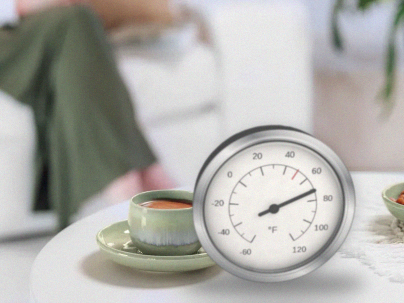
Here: 70 °F
